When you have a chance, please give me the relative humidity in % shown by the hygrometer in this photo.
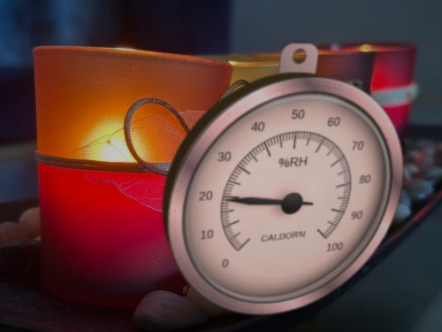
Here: 20 %
